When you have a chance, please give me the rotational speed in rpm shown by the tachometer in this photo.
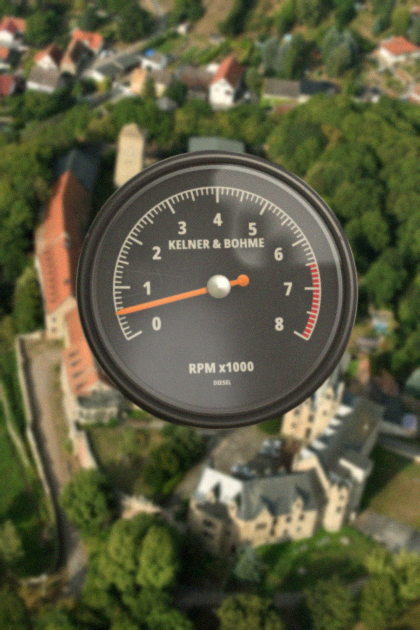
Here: 500 rpm
